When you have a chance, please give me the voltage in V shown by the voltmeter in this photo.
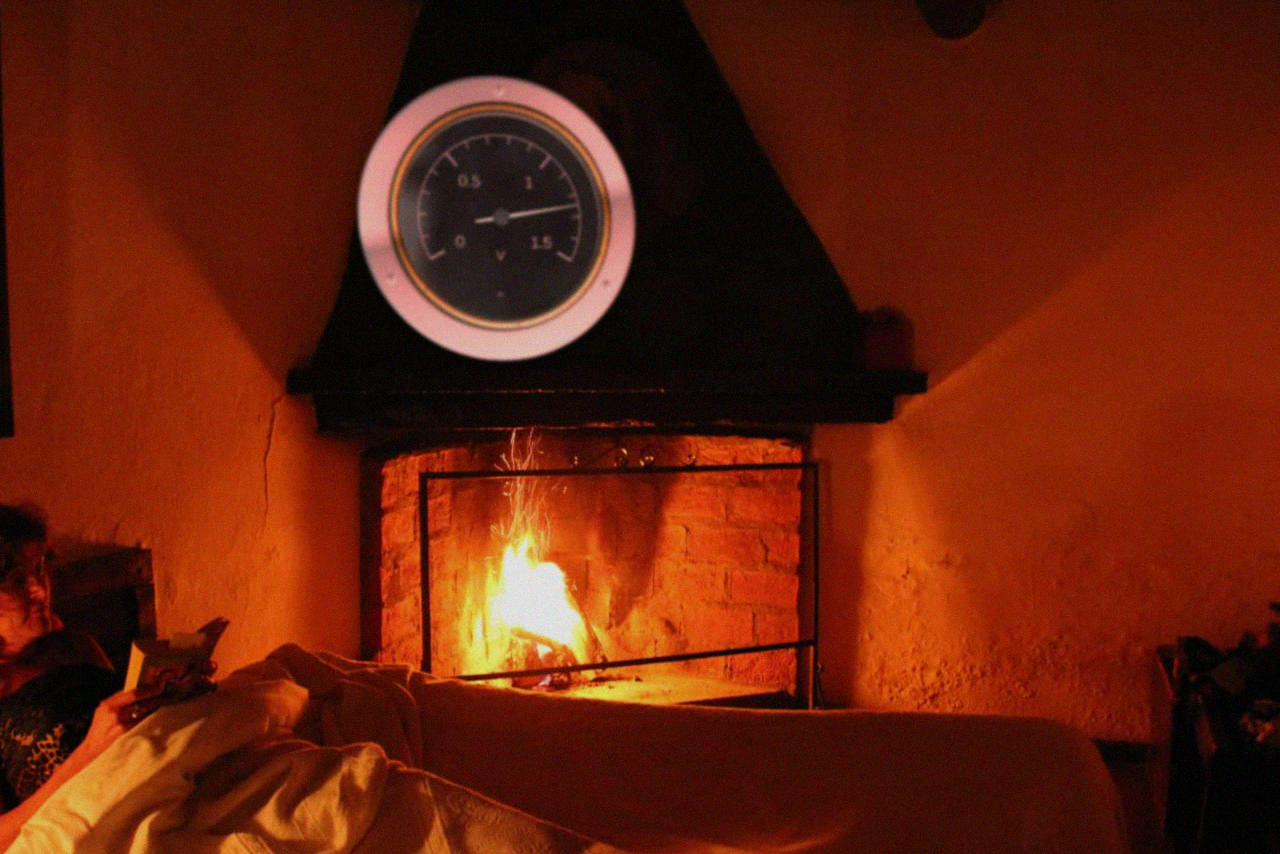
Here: 1.25 V
